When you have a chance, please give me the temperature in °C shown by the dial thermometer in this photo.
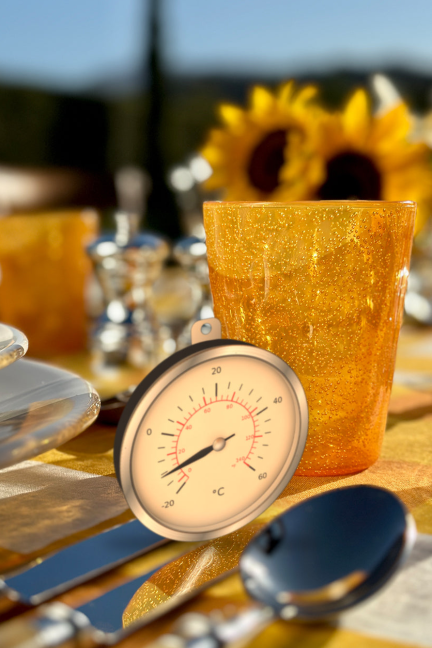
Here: -12 °C
